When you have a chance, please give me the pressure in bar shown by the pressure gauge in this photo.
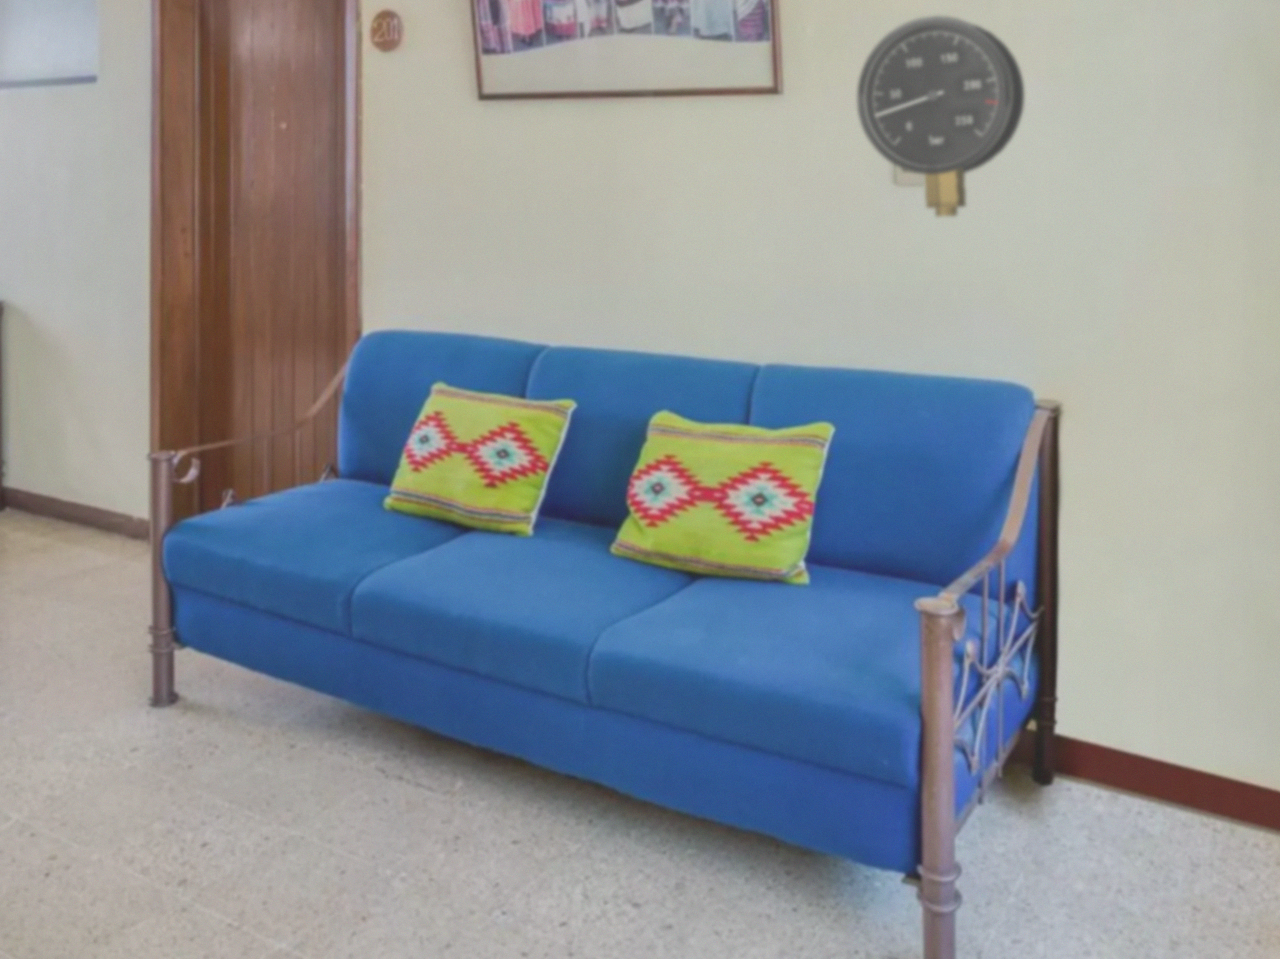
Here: 30 bar
